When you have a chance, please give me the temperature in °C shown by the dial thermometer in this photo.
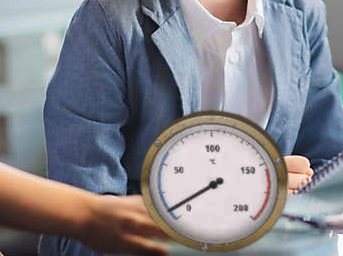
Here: 10 °C
